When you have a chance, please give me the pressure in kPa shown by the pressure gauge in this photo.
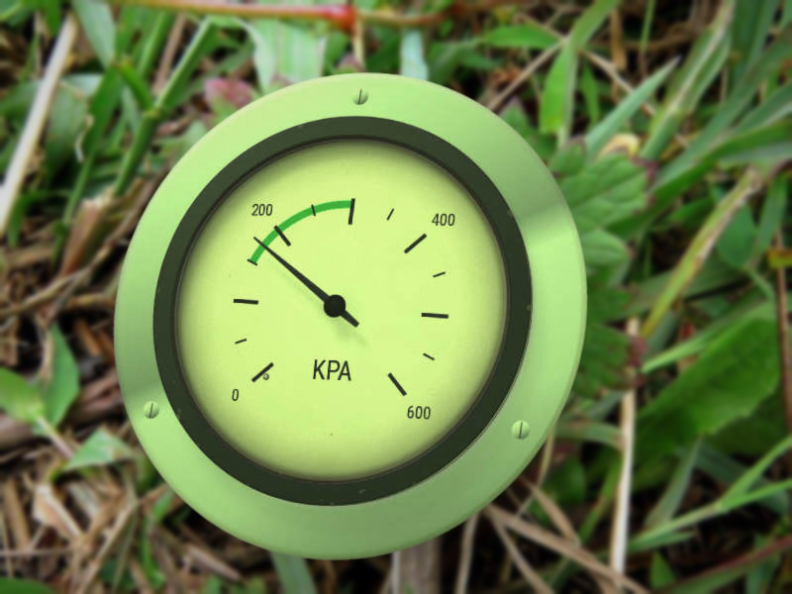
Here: 175 kPa
